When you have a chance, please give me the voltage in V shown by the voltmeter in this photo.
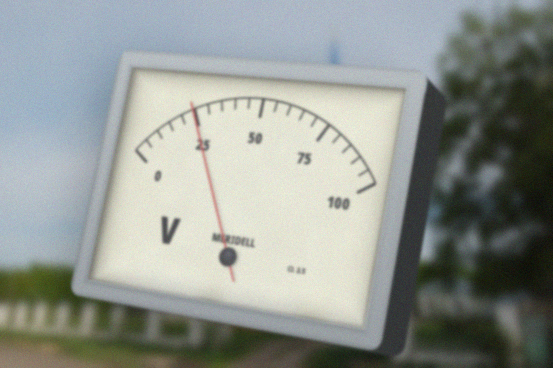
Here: 25 V
